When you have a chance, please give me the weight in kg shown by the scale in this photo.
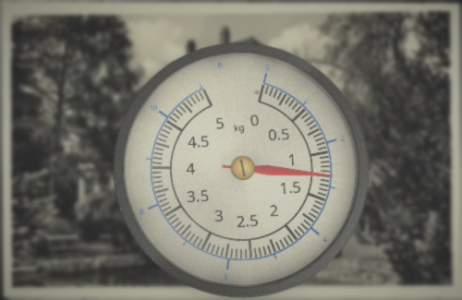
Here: 1.25 kg
